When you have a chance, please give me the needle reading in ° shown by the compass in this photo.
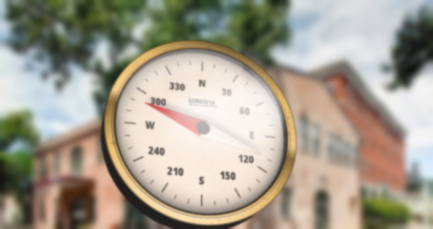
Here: 290 °
